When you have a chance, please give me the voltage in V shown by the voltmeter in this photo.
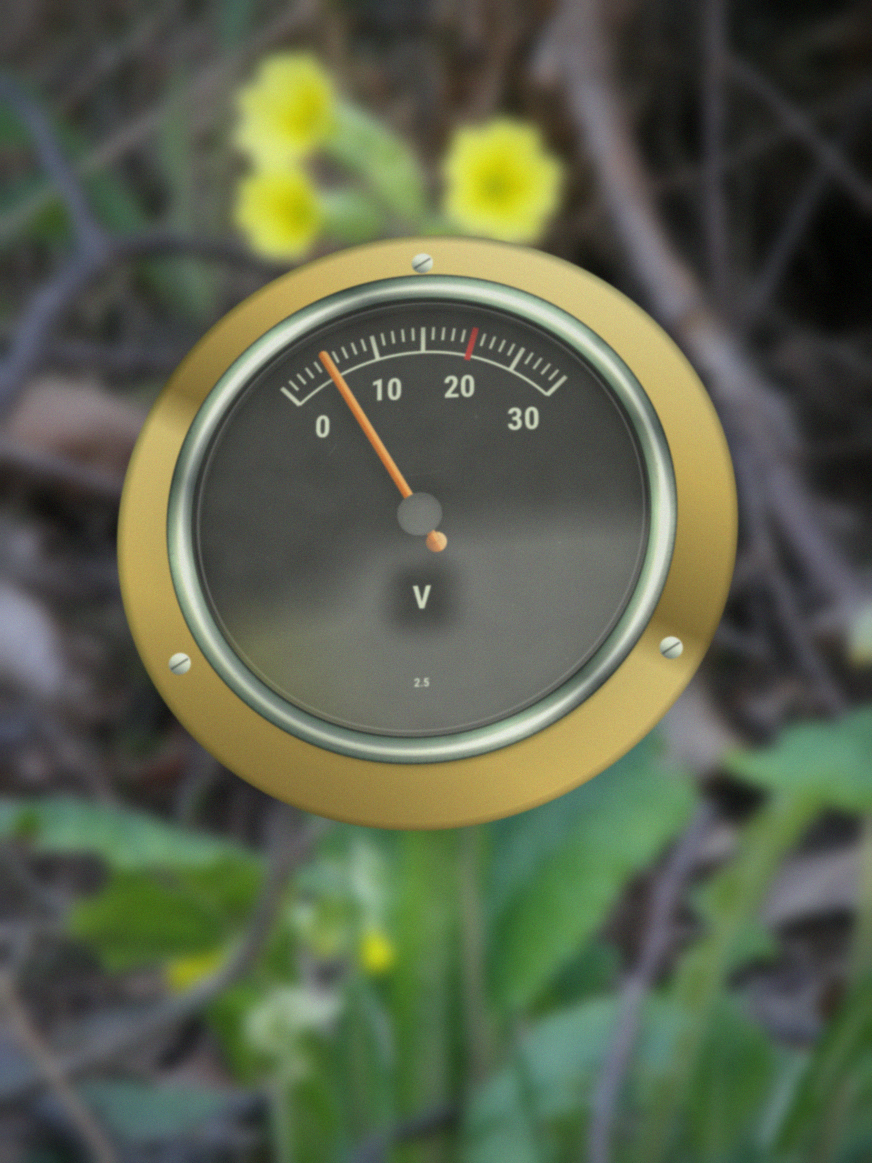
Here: 5 V
